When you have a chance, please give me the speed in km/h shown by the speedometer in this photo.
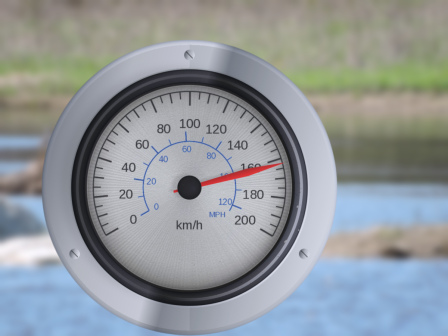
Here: 162.5 km/h
